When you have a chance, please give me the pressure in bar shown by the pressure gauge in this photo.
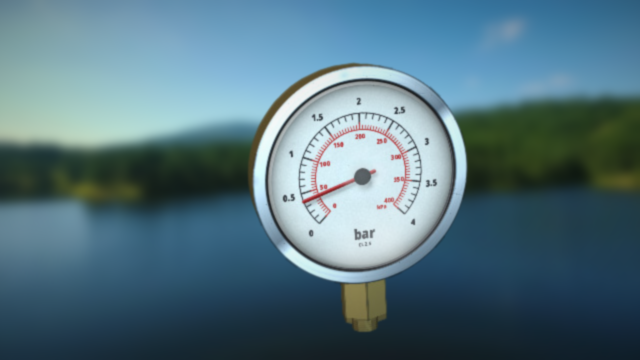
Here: 0.4 bar
